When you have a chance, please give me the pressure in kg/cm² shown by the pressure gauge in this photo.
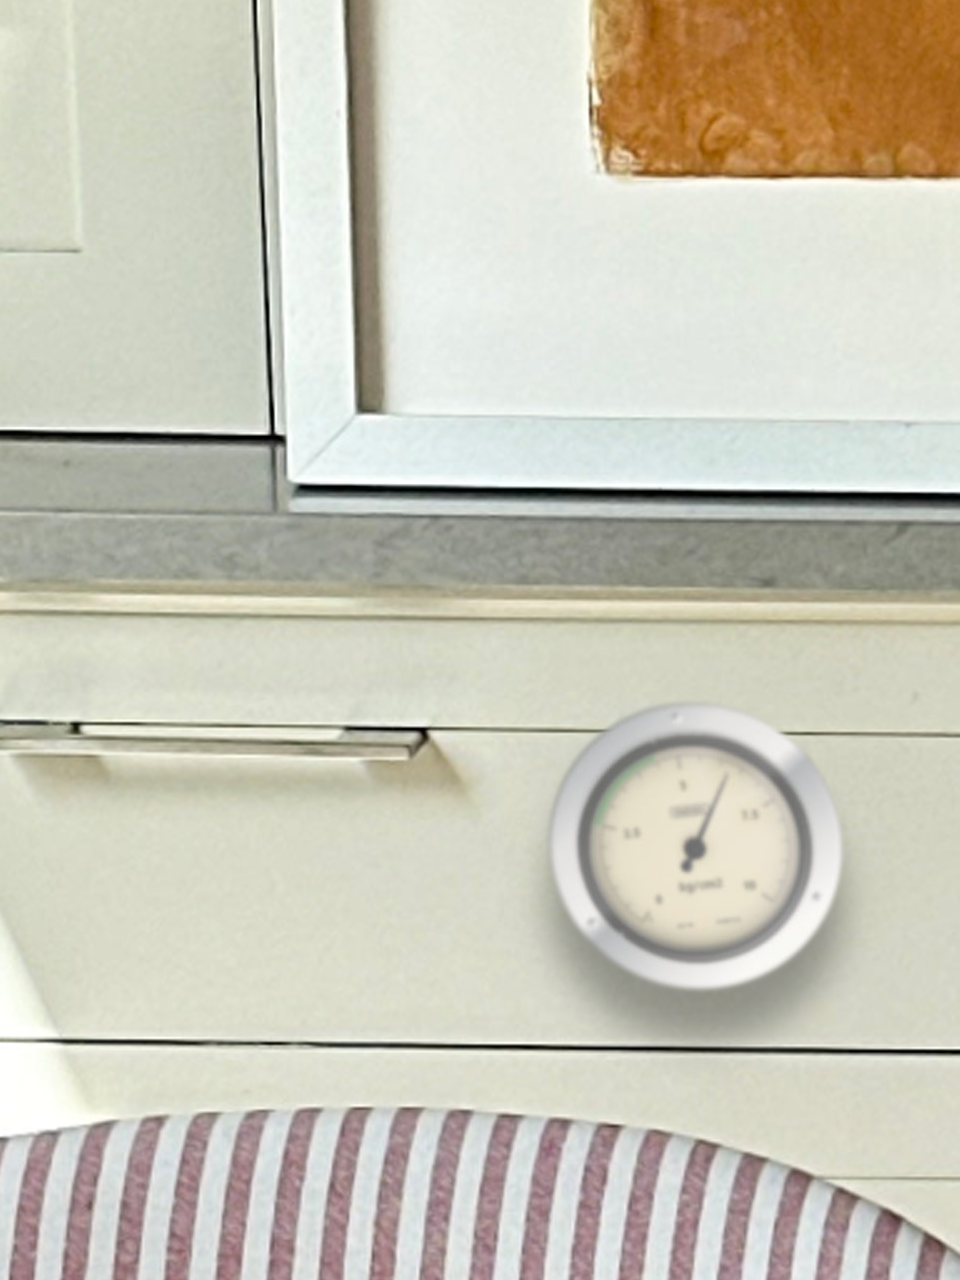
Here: 6.25 kg/cm²
